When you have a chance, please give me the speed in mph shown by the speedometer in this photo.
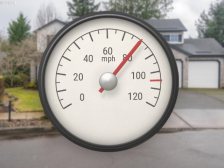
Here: 80 mph
